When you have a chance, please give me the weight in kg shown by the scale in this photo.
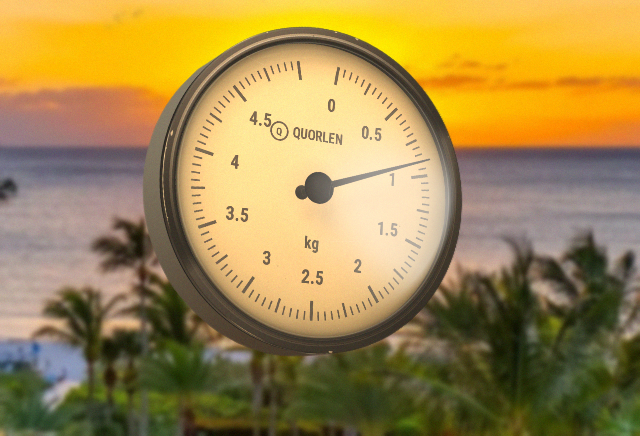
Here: 0.9 kg
